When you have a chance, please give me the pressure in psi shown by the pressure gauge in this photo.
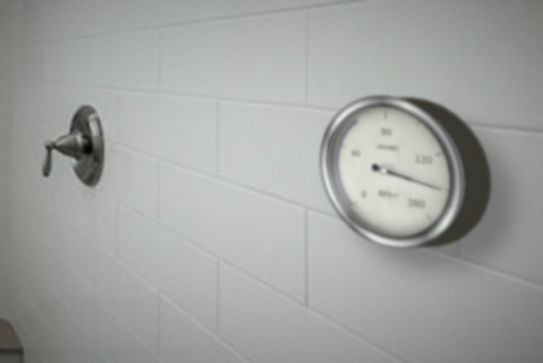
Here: 140 psi
